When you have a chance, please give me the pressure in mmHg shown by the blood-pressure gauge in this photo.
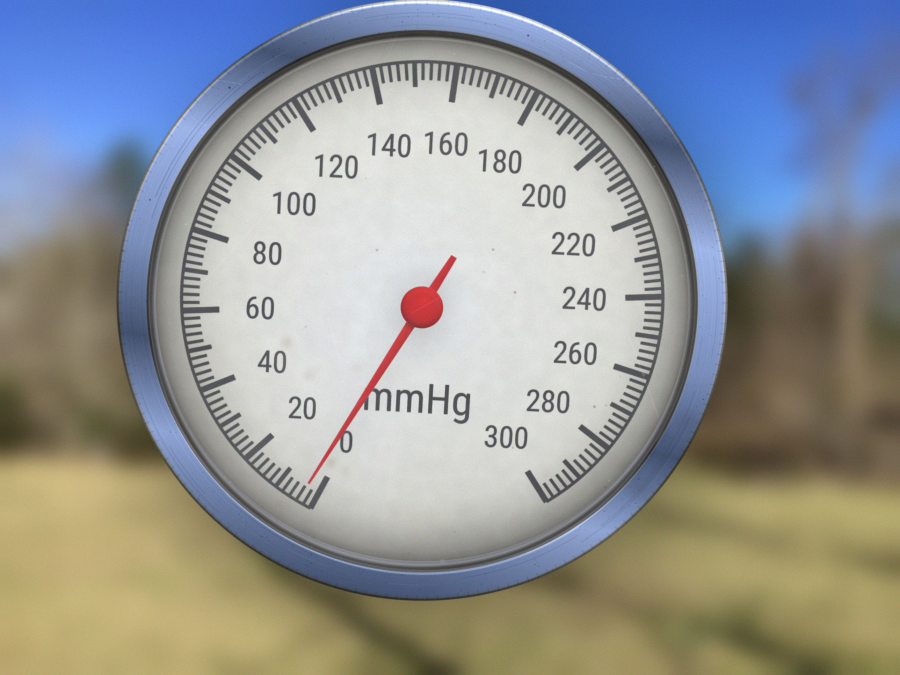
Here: 4 mmHg
